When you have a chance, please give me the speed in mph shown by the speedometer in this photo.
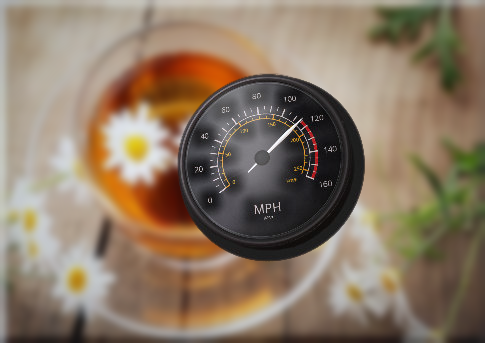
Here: 115 mph
